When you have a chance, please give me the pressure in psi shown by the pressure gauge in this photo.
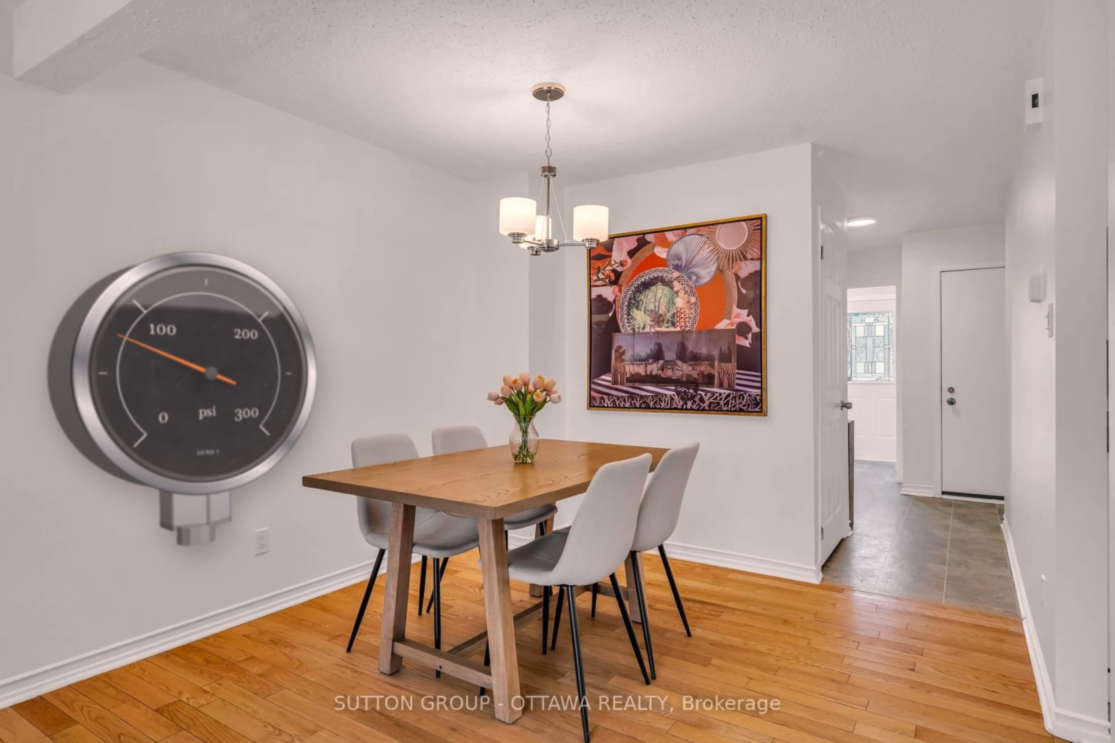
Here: 75 psi
